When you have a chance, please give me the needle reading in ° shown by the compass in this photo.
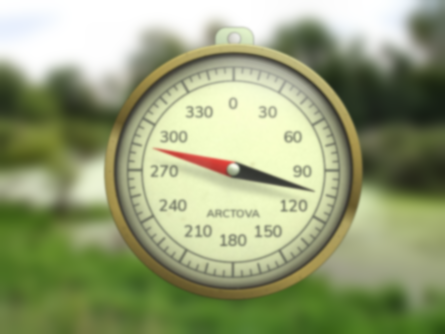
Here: 285 °
